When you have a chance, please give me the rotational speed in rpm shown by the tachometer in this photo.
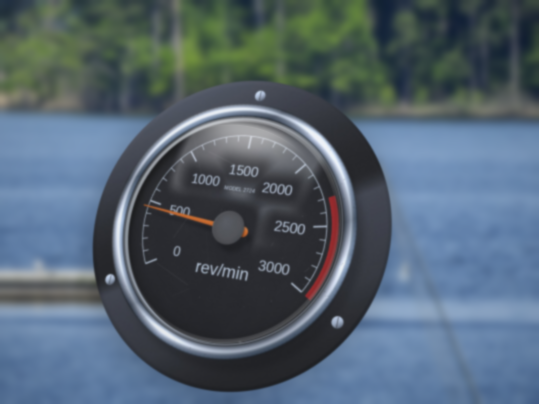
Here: 450 rpm
